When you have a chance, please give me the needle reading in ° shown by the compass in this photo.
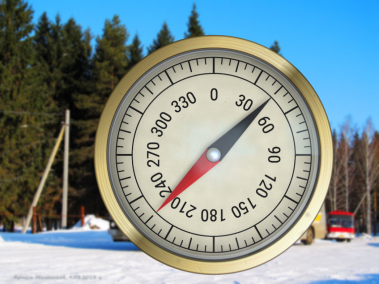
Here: 225 °
